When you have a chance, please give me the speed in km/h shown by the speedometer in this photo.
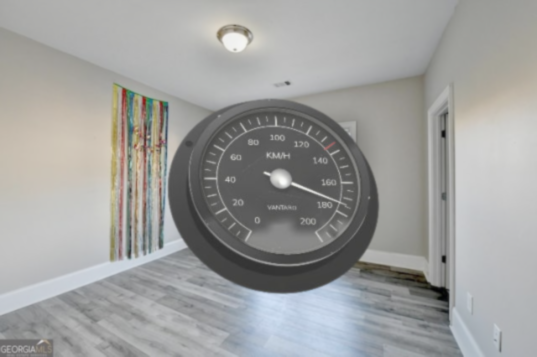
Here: 175 km/h
